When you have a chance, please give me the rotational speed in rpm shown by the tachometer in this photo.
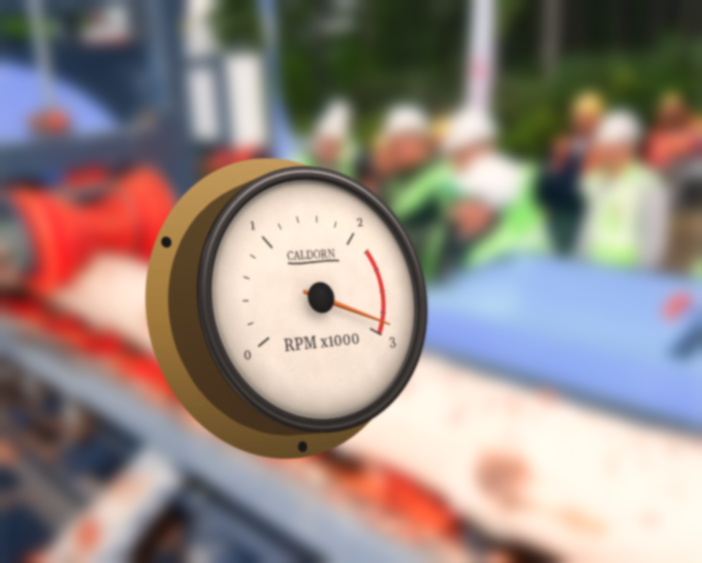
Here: 2900 rpm
